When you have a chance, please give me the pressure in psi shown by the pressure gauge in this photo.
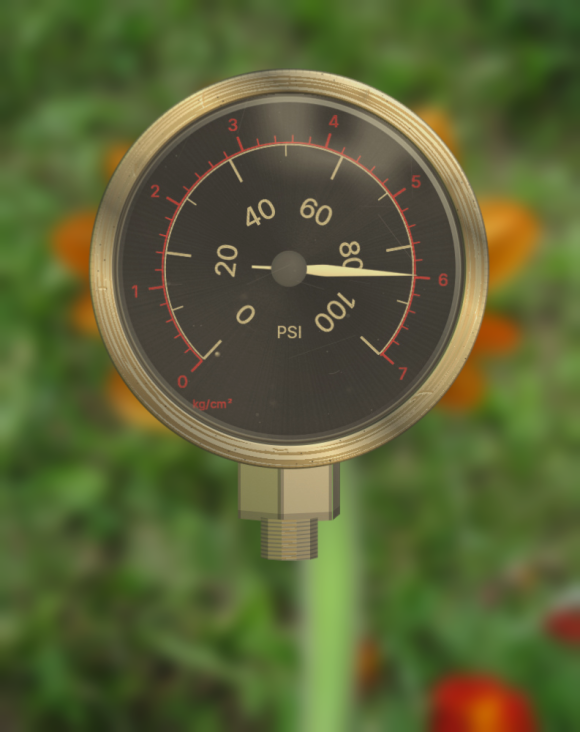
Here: 85 psi
